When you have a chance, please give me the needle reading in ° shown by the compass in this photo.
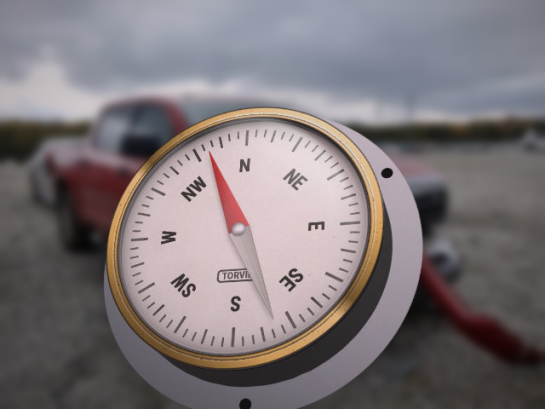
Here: 337.5 °
